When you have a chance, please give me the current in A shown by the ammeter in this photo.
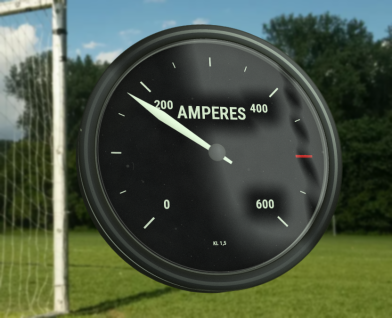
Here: 175 A
